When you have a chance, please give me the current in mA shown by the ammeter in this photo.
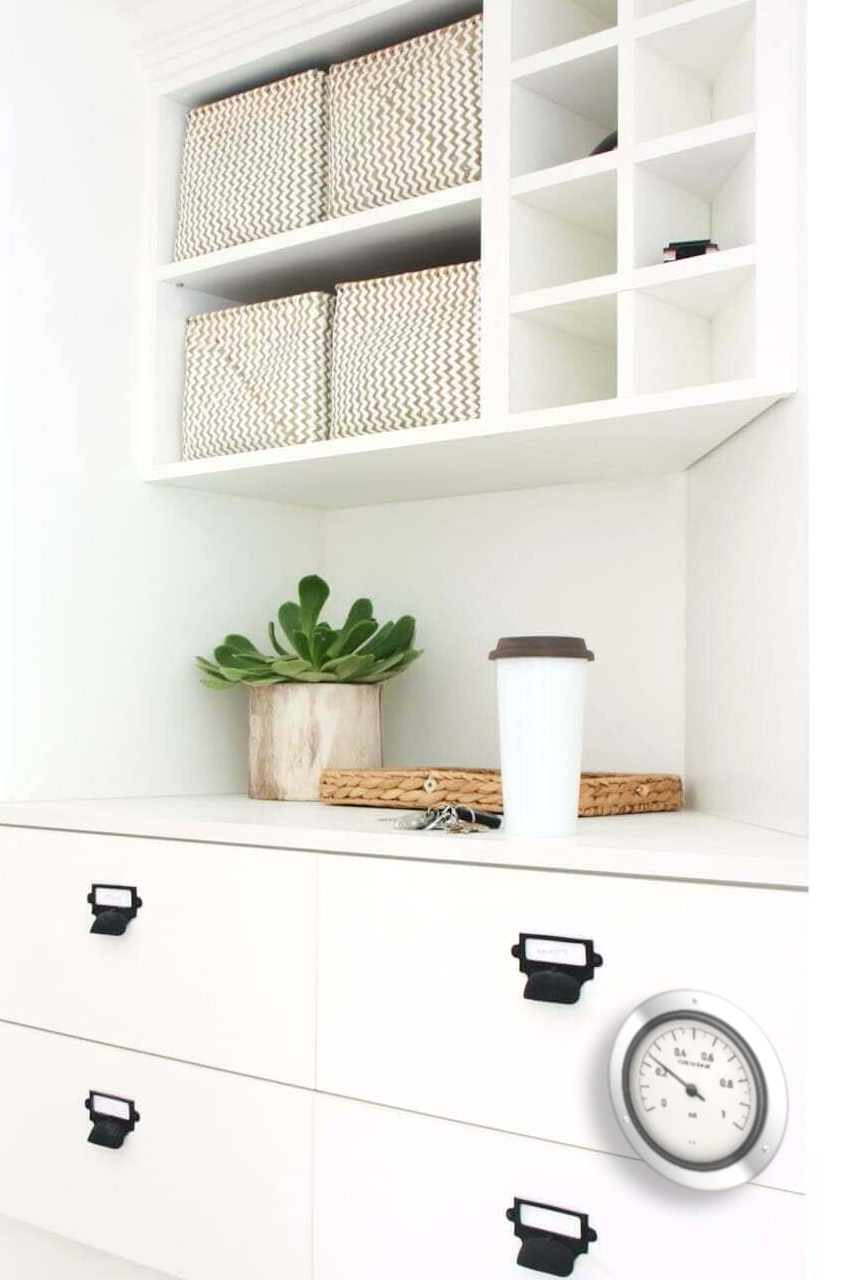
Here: 0.25 mA
